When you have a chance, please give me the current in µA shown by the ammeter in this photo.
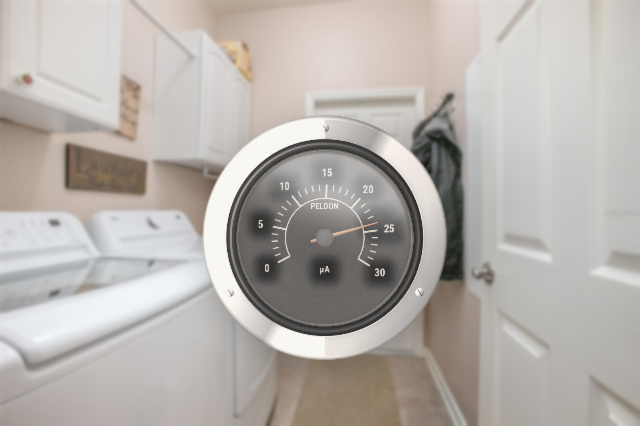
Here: 24 µA
